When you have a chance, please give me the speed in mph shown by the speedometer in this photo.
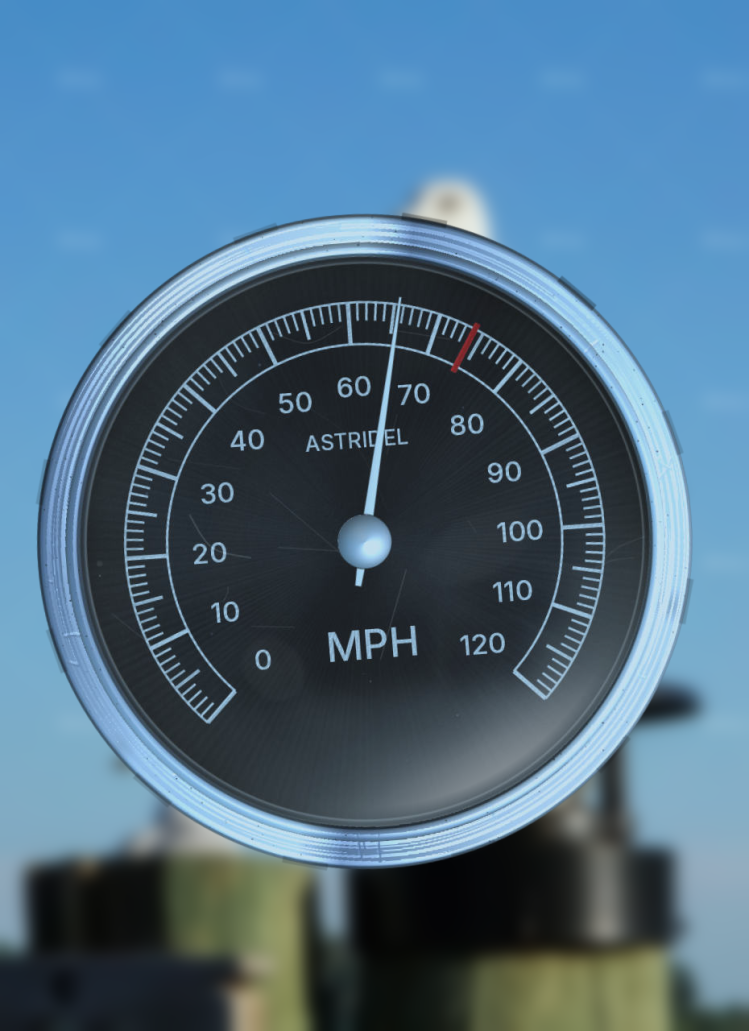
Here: 65.5 mph
